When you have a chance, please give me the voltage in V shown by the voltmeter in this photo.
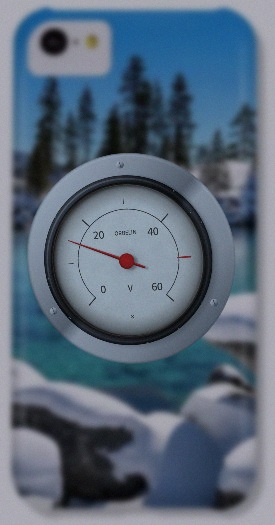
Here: 15 V
